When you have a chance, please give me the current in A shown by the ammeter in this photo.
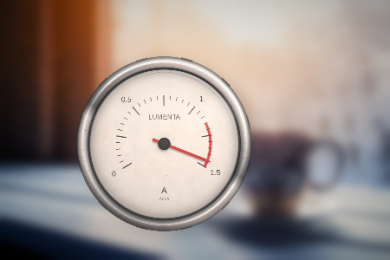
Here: 1.45 A
